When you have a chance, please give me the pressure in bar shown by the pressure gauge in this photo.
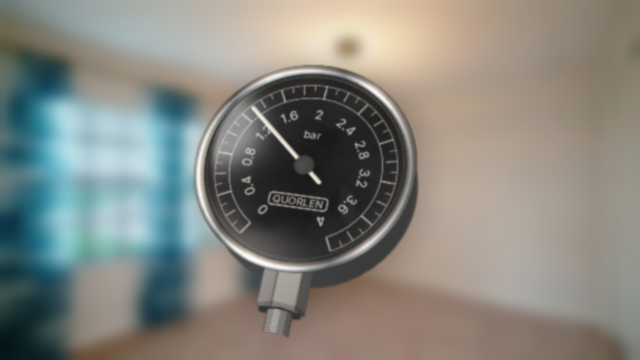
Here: 1.3 bar
